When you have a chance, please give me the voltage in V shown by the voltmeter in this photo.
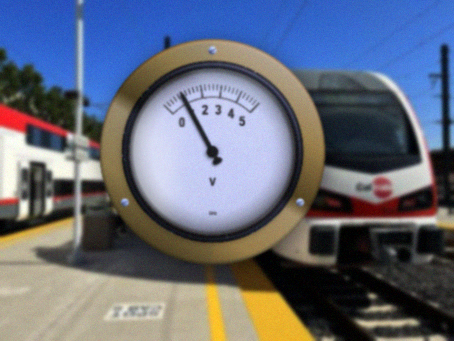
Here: 1 V
